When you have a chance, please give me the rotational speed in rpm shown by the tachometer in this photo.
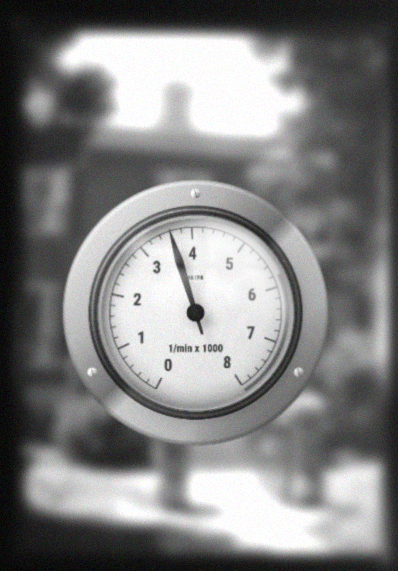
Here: 3600 rpm
